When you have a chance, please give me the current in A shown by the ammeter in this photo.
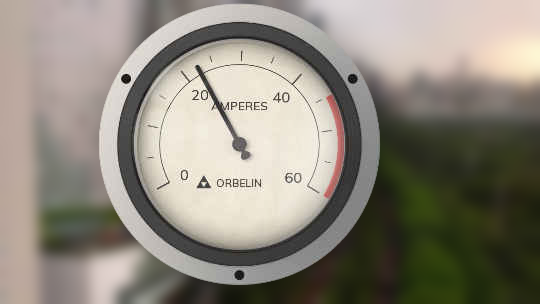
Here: 22.5 A
